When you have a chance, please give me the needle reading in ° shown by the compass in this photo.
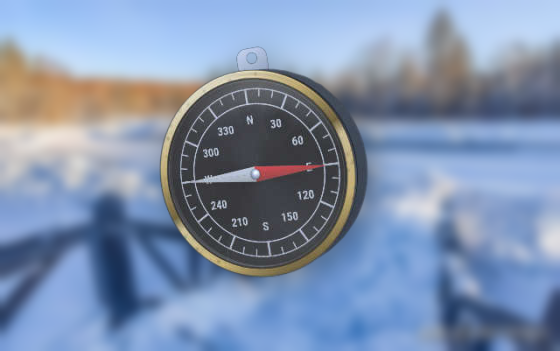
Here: 90 °
